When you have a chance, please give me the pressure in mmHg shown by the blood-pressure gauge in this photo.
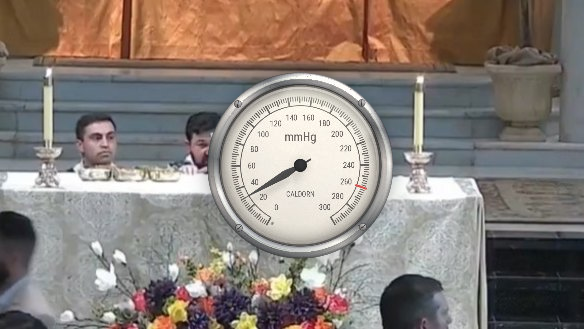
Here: 30 mmHg
